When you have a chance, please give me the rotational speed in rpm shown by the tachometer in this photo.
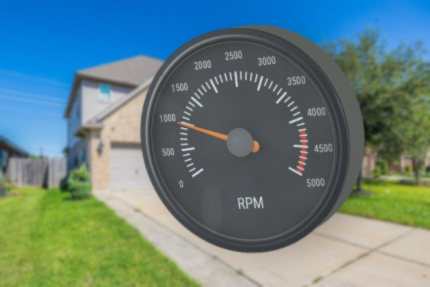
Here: 1000 rpm
